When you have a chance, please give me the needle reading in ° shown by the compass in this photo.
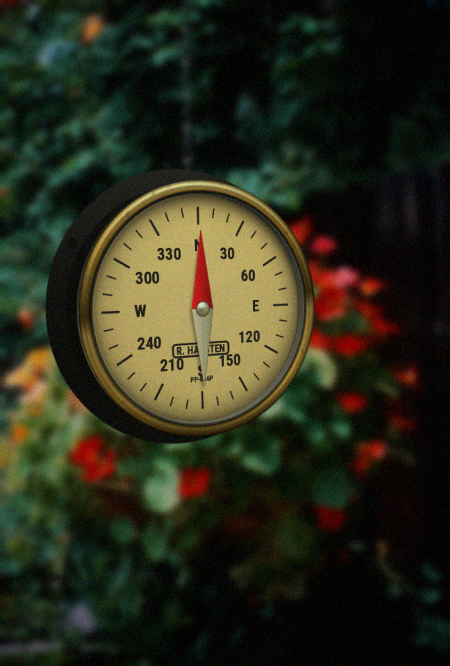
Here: 0 °
